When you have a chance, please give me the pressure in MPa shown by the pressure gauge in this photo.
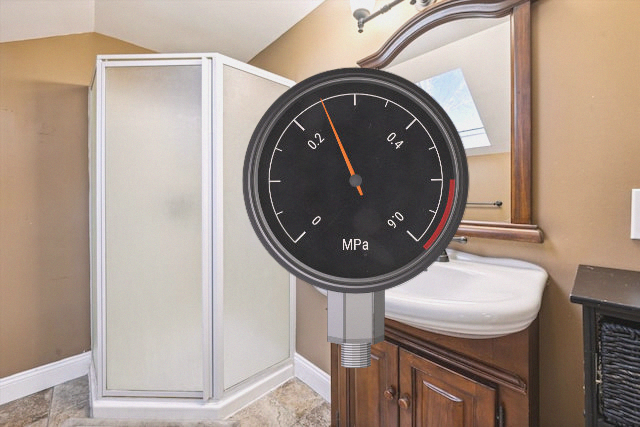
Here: 0.25 MPa
